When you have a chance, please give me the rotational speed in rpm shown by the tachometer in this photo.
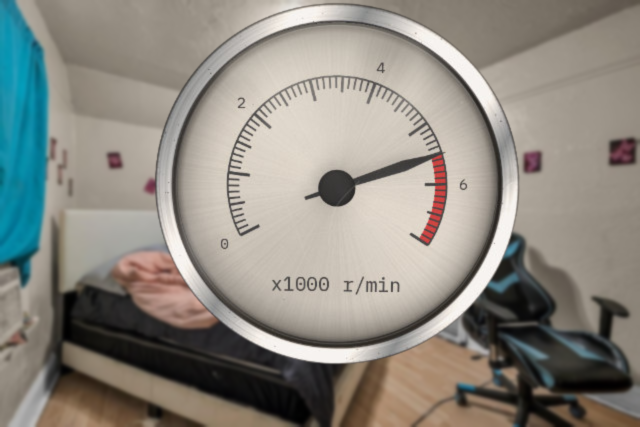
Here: 5500 rpm
